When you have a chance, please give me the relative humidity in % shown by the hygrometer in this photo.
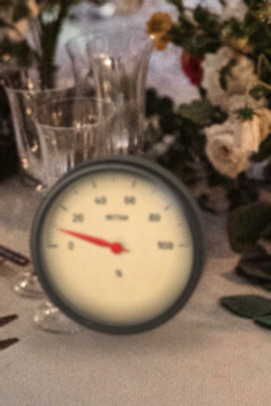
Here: 10 %
